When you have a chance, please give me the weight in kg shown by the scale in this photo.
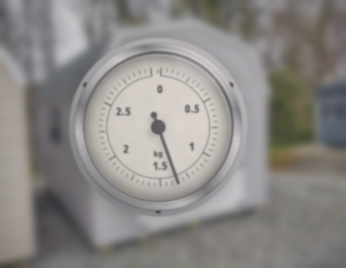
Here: 1.35 kg
